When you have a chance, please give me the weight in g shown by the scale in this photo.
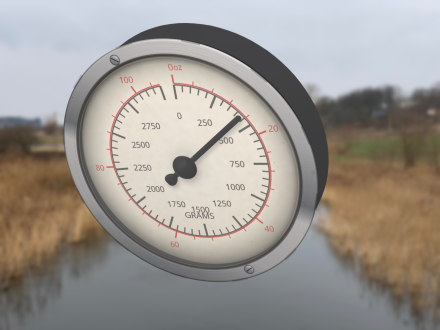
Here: 425 g
